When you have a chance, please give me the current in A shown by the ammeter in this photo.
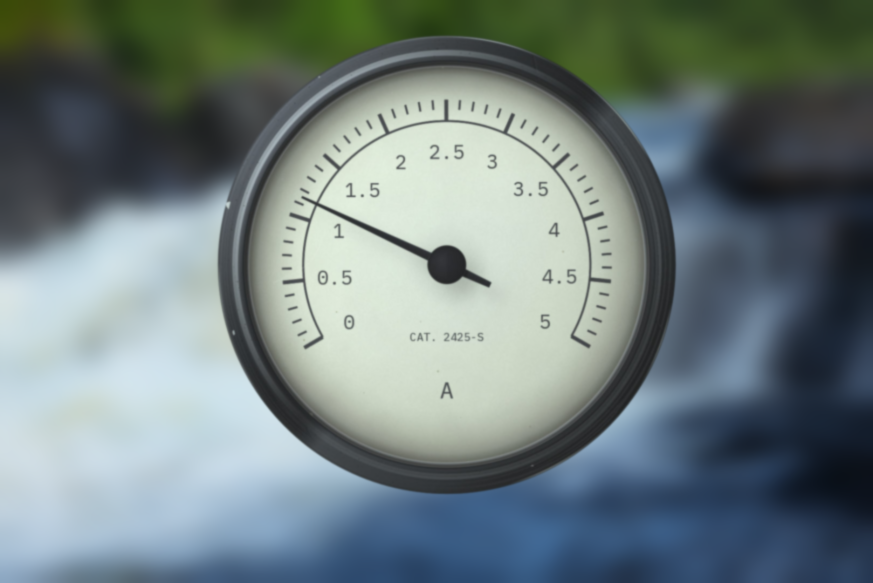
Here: 1.15 A
